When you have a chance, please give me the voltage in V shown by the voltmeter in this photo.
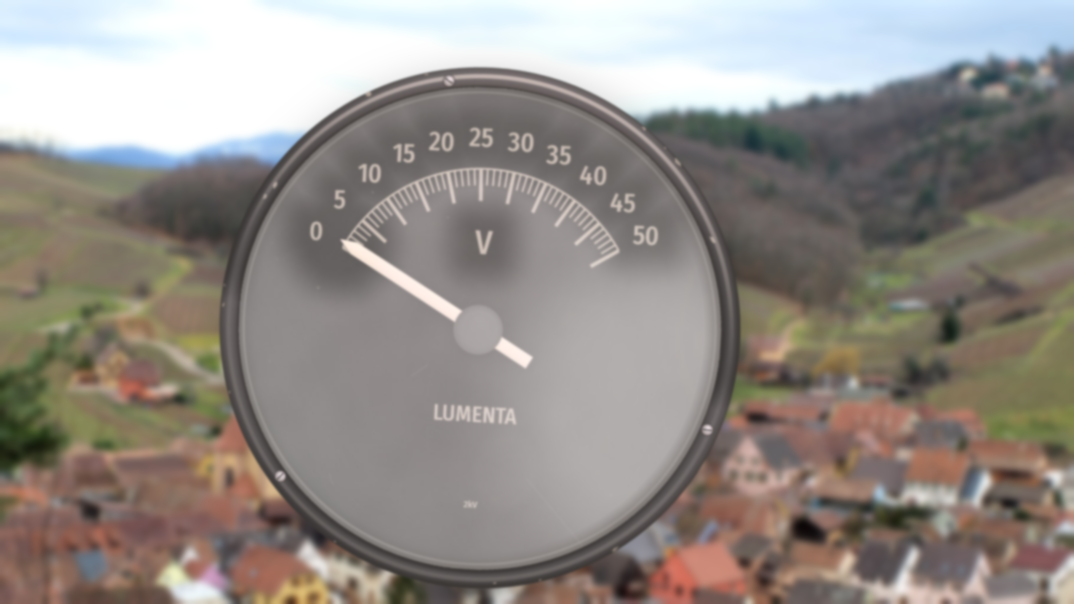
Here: 1 V
